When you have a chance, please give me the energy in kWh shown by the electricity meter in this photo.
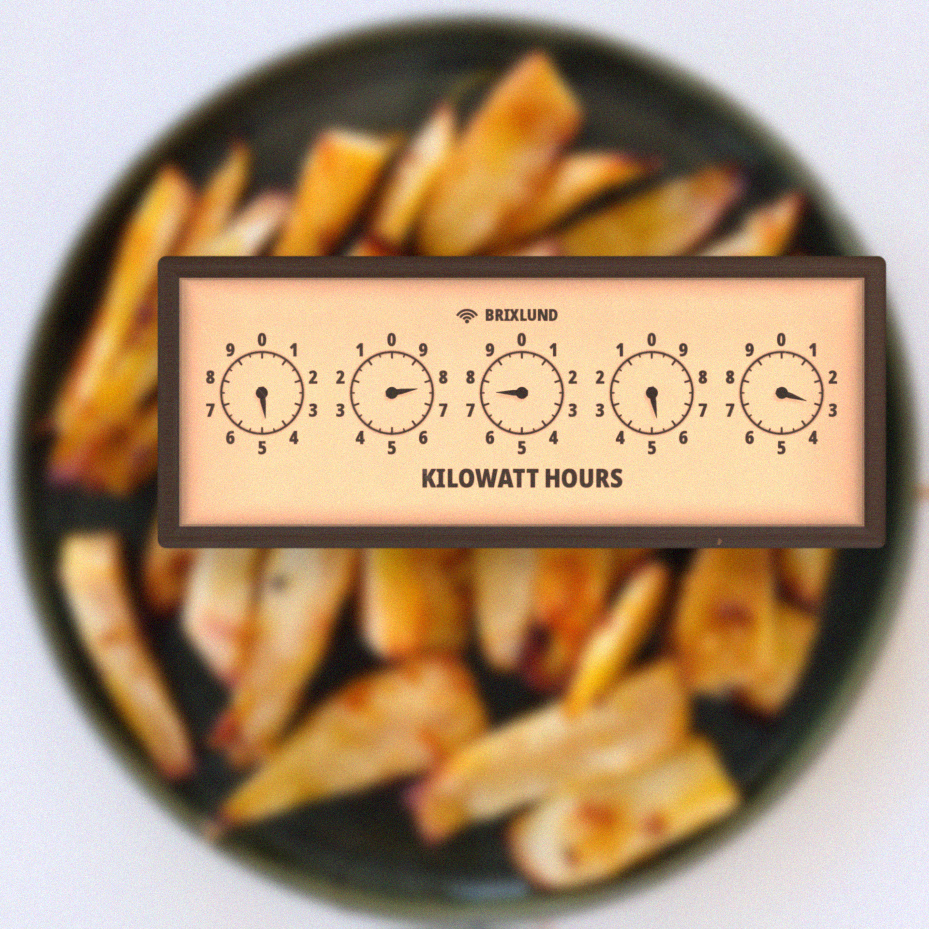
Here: 47753 kWh
